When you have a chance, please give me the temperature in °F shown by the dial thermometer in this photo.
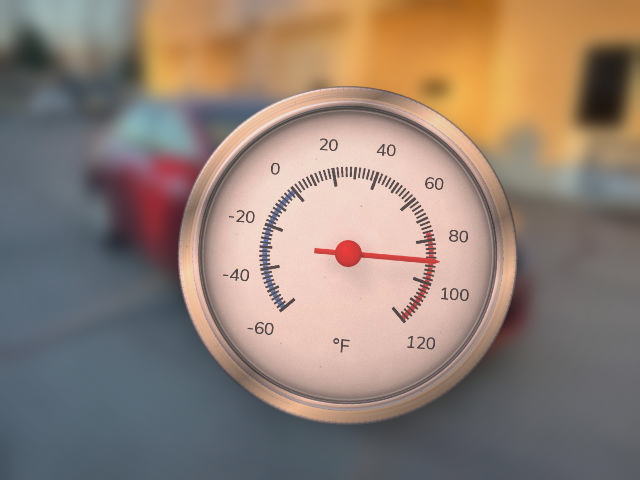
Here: 90 °F
